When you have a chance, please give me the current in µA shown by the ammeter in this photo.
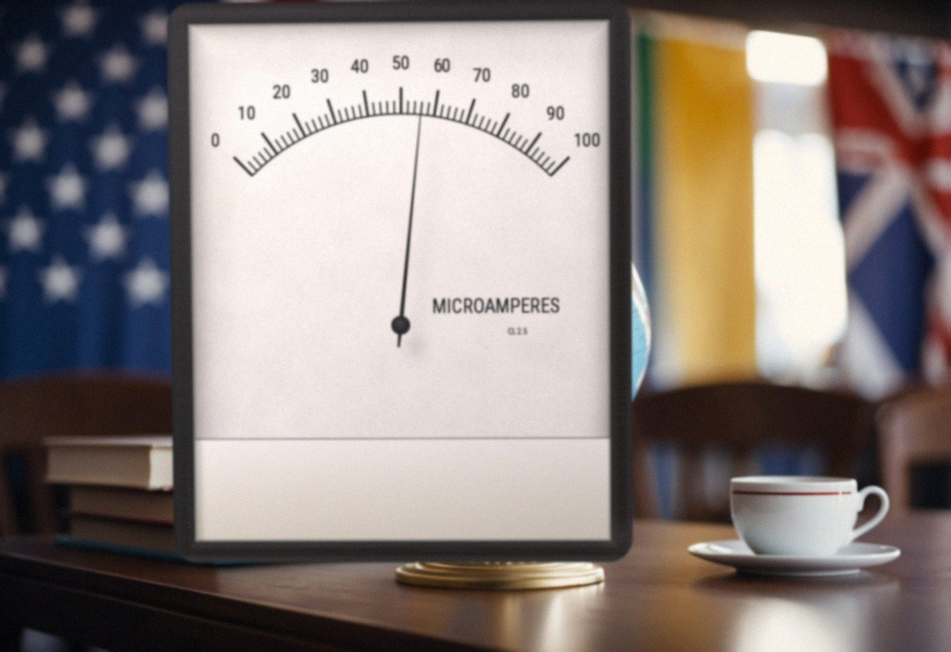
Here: 56 µA
